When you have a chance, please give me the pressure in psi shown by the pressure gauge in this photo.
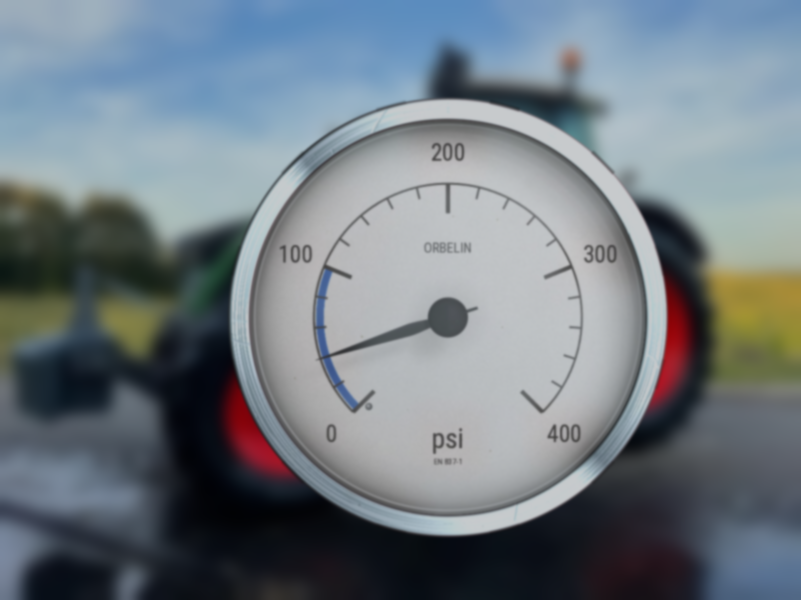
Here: 40 psi
